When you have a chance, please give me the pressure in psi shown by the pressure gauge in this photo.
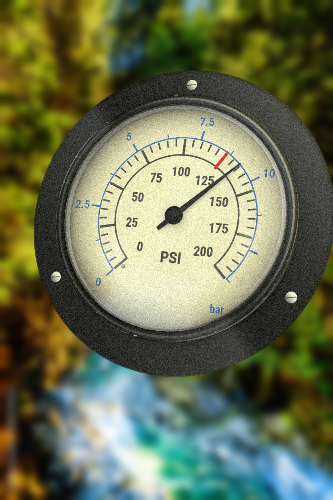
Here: 135 psi
